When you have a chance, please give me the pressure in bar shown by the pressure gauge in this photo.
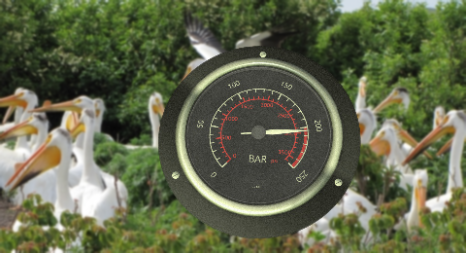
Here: 205 bar
